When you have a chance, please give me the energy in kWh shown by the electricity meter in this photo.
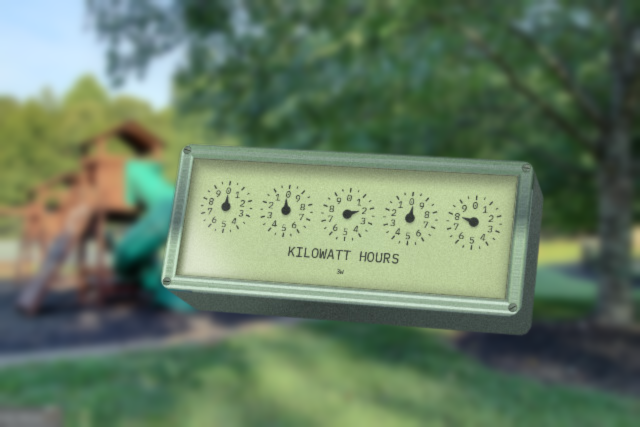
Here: 198 kWh
